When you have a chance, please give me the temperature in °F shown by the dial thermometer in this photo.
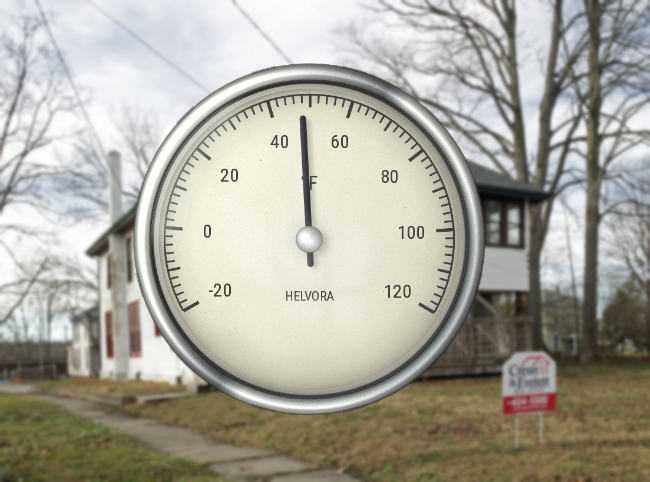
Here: 48 °F
